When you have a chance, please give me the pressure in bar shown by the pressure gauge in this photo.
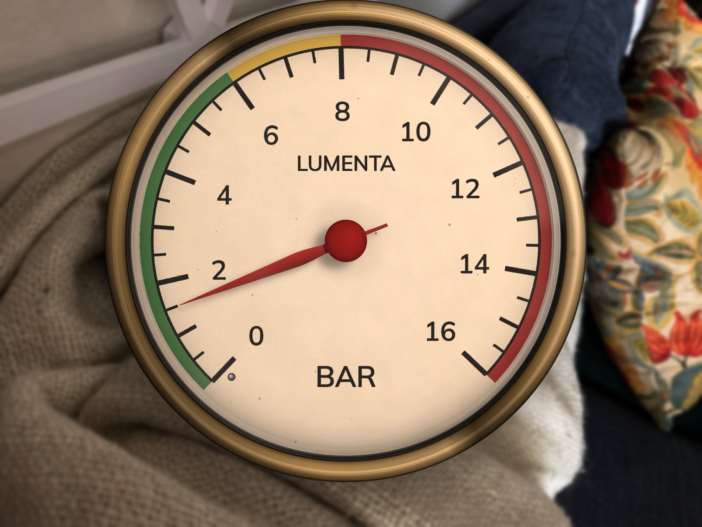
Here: 1.5 bar
